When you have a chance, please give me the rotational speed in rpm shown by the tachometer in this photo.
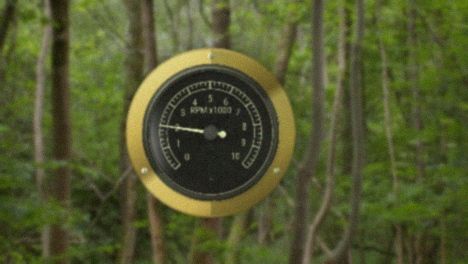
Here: 2000 rpm
